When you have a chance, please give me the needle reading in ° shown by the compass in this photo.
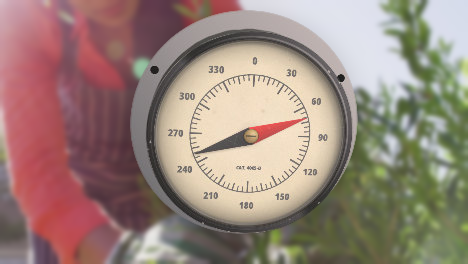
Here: 70 °
